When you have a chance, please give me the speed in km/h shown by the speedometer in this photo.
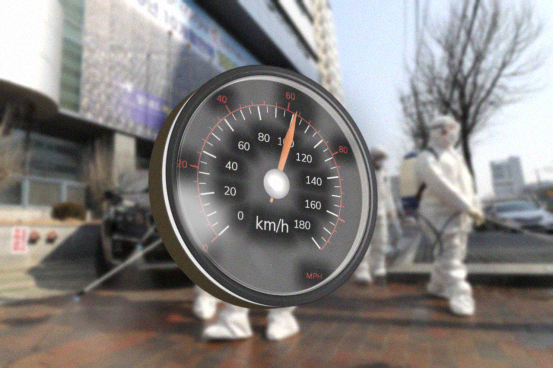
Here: 100 km/h
